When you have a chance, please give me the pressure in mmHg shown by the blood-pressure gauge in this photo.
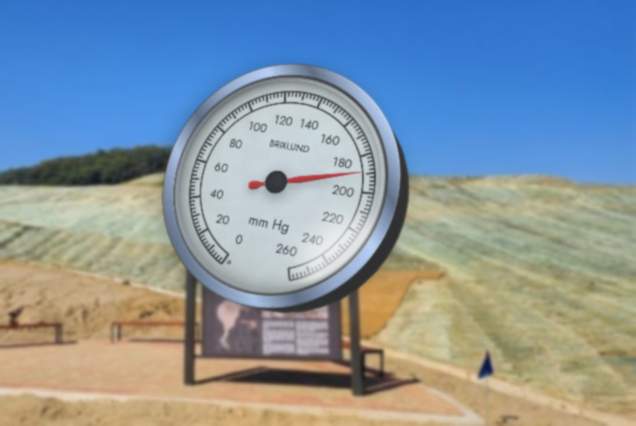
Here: 190 mmHg
